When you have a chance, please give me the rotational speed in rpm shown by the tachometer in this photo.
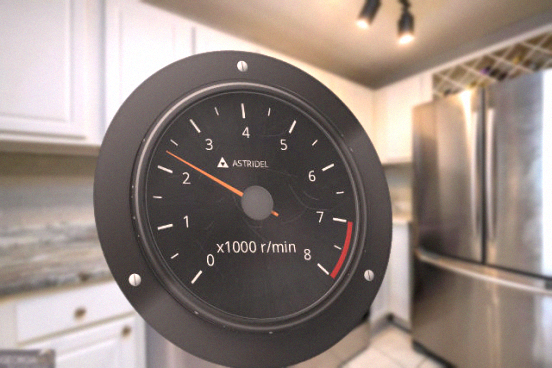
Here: 2250 rpm
